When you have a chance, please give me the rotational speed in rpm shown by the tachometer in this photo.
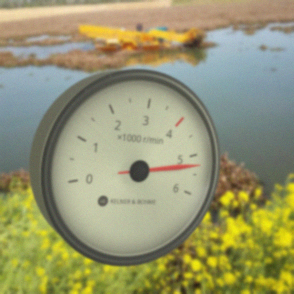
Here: 5250 rpm
